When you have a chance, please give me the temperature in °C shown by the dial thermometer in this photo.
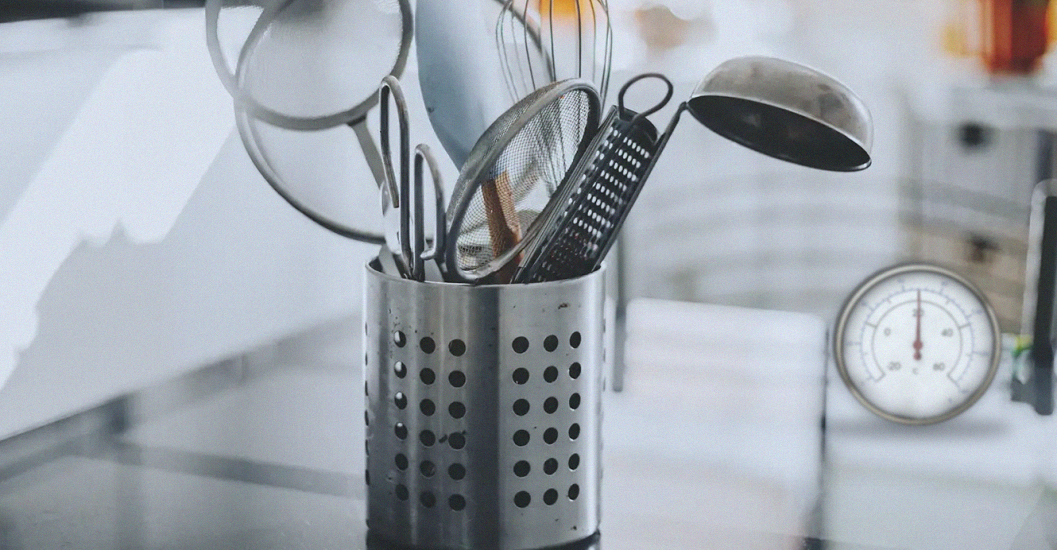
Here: 20 °C
